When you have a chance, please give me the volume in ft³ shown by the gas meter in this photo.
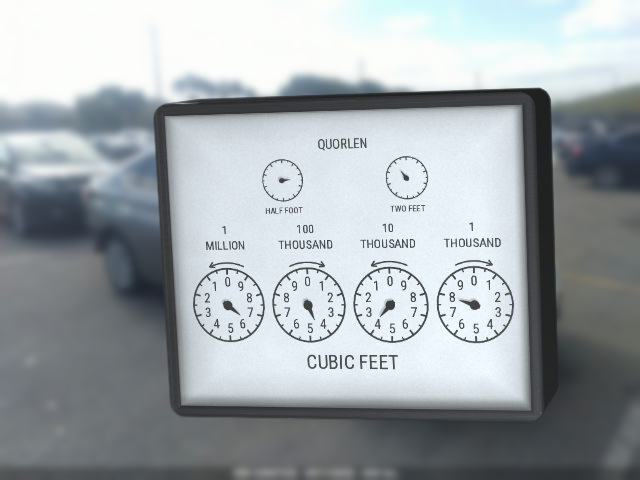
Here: 643800 ft³
